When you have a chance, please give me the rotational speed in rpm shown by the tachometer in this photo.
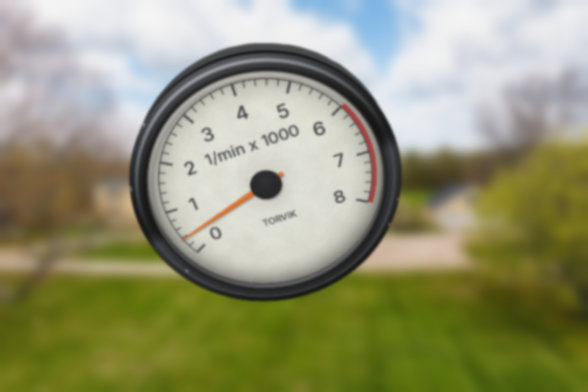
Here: 400 rpm
